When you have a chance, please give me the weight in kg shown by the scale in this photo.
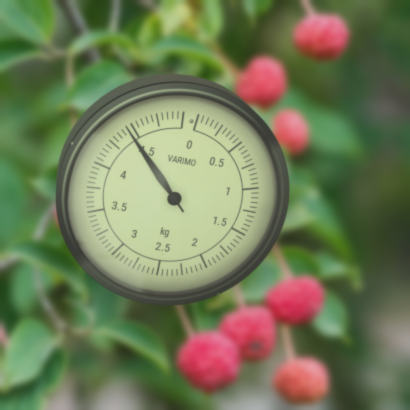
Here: 4.45 kg
